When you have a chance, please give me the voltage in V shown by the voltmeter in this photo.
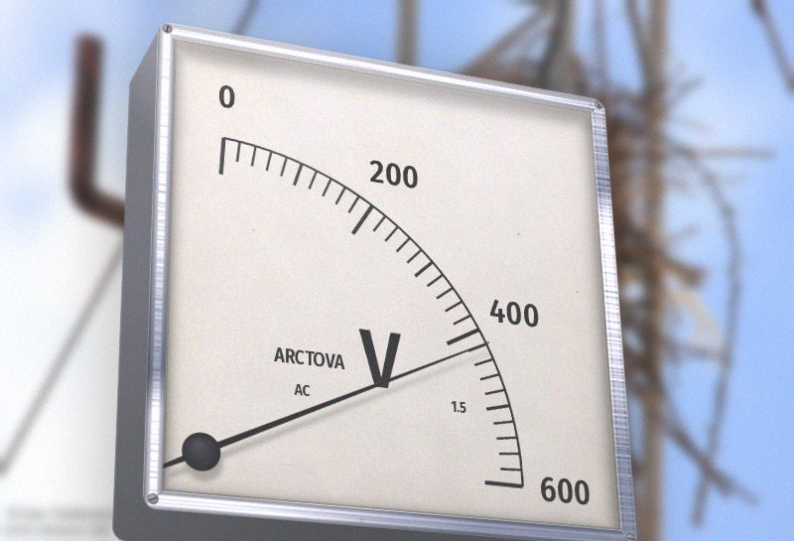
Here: 420 V
